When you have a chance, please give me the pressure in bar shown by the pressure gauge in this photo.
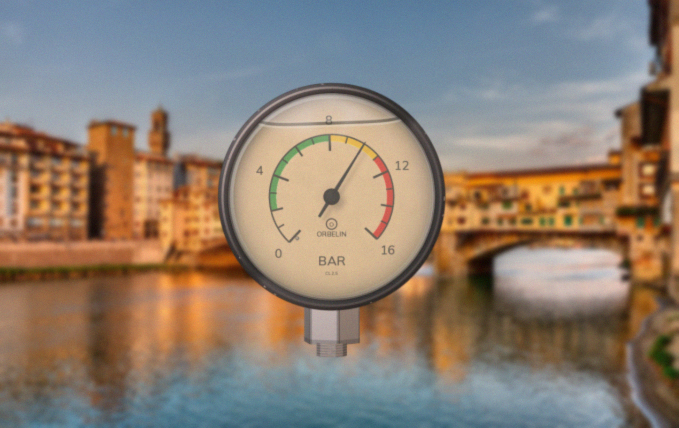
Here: 10 bar
